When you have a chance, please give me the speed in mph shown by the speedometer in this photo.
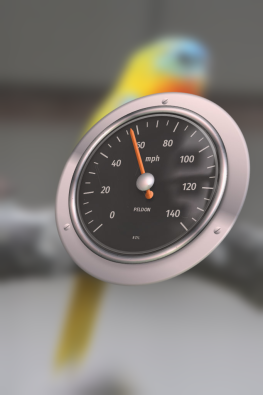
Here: 57.5 mph
